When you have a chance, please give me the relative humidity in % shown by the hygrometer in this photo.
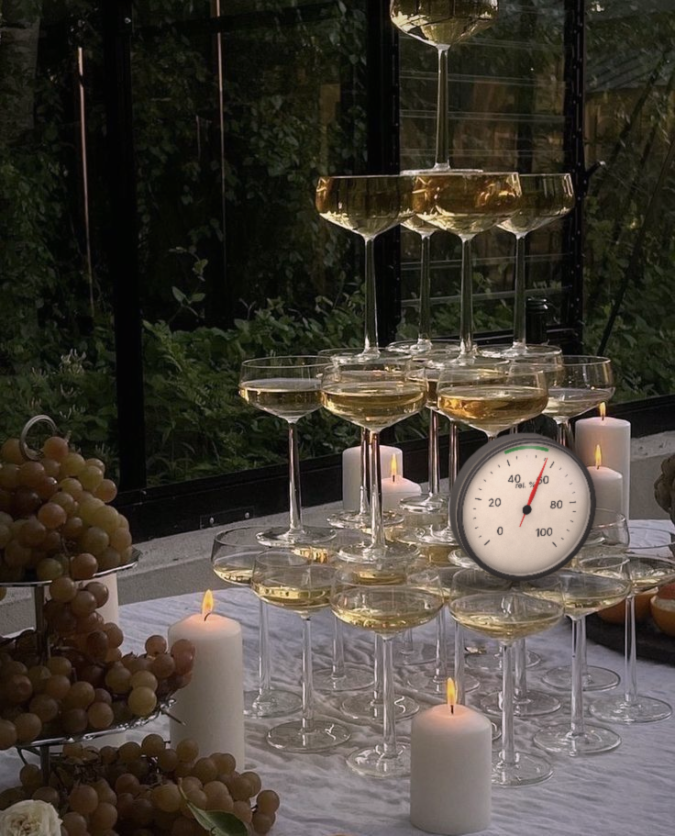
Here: 56 %
